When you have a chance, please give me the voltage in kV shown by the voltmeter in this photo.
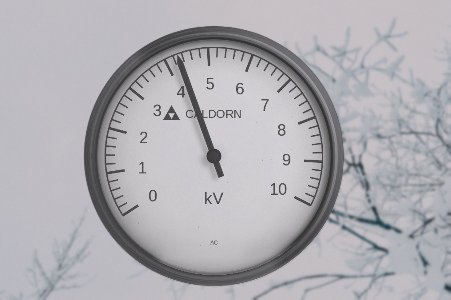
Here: 4.3 kV
